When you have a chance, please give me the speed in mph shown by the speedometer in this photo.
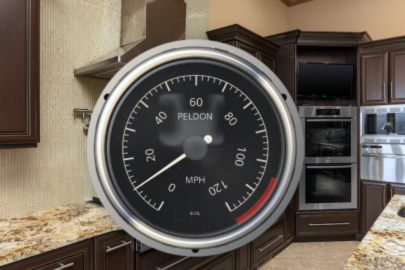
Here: 10 mph
